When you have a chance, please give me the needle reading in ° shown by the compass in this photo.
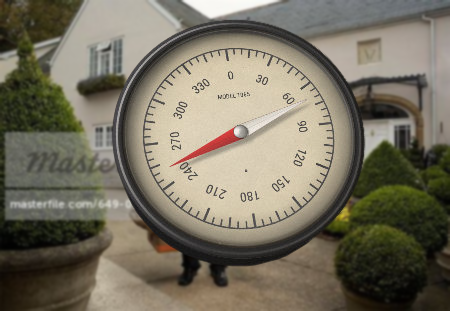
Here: 250 °
